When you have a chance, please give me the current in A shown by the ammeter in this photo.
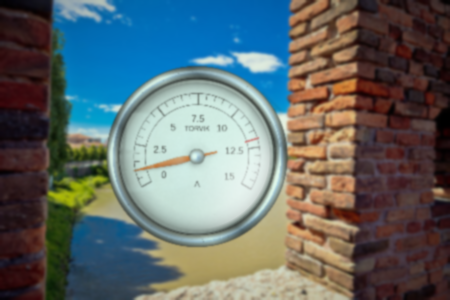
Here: 1 A
